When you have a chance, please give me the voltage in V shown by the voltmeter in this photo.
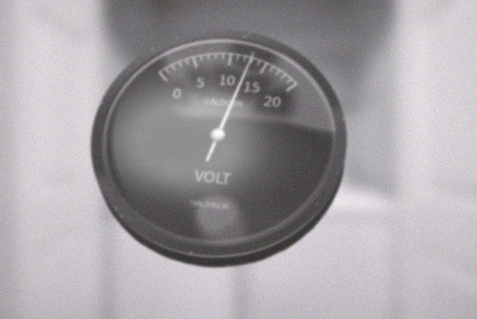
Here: 13 V
